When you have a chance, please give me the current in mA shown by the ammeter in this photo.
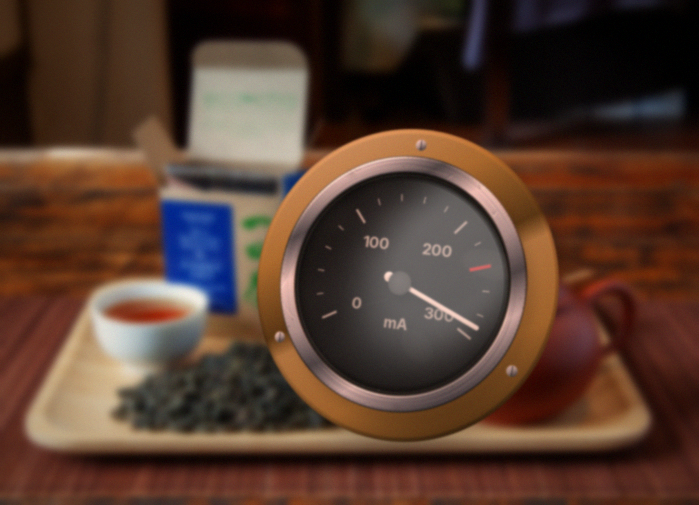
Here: 290 mA
